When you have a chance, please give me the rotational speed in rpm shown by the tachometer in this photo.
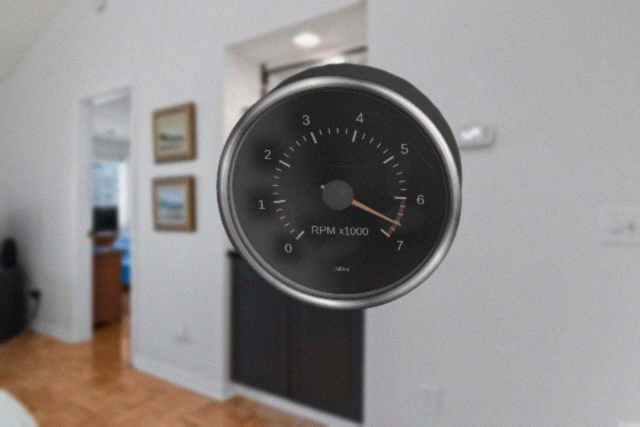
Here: 6600 rpm
